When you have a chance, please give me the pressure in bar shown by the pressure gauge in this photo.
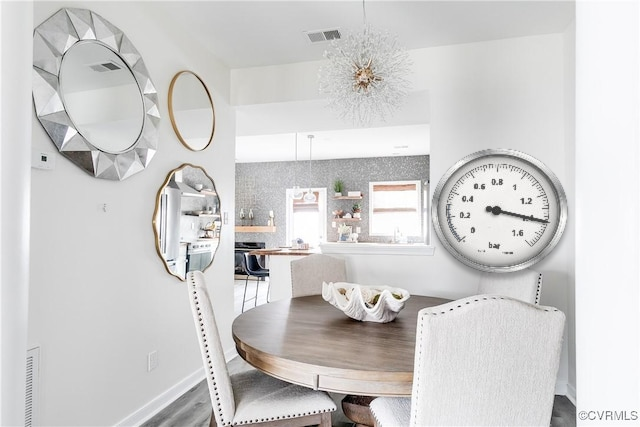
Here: 1.4 bar
